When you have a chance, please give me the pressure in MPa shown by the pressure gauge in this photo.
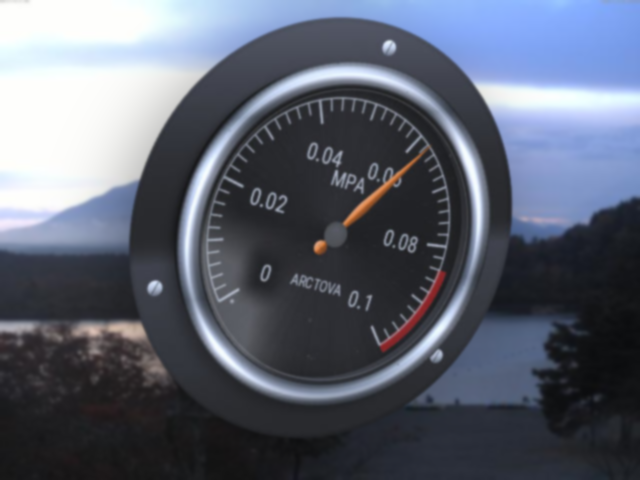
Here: 0.062 MPa
